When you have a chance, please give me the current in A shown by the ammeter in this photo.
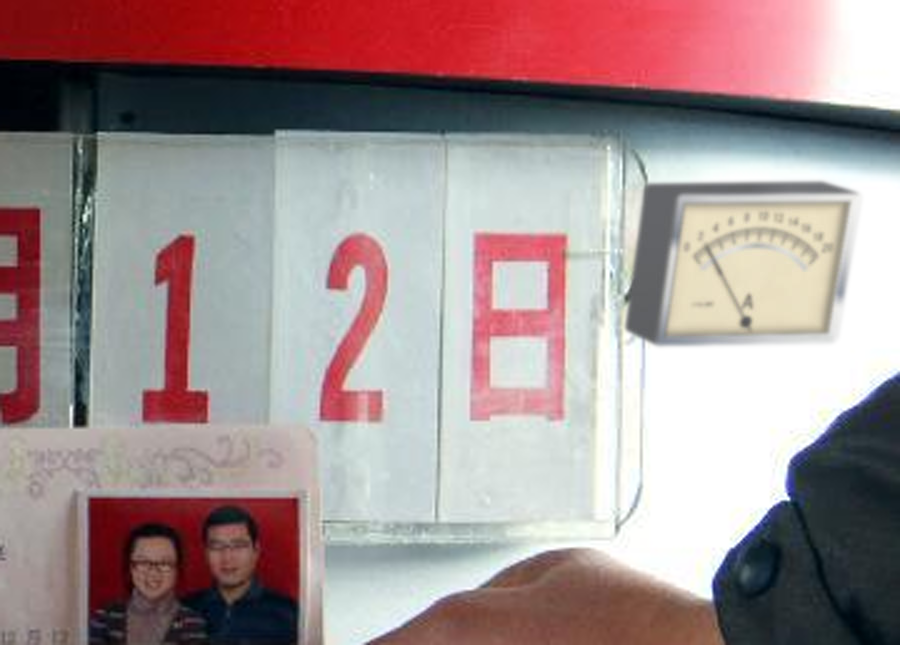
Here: 2 A
